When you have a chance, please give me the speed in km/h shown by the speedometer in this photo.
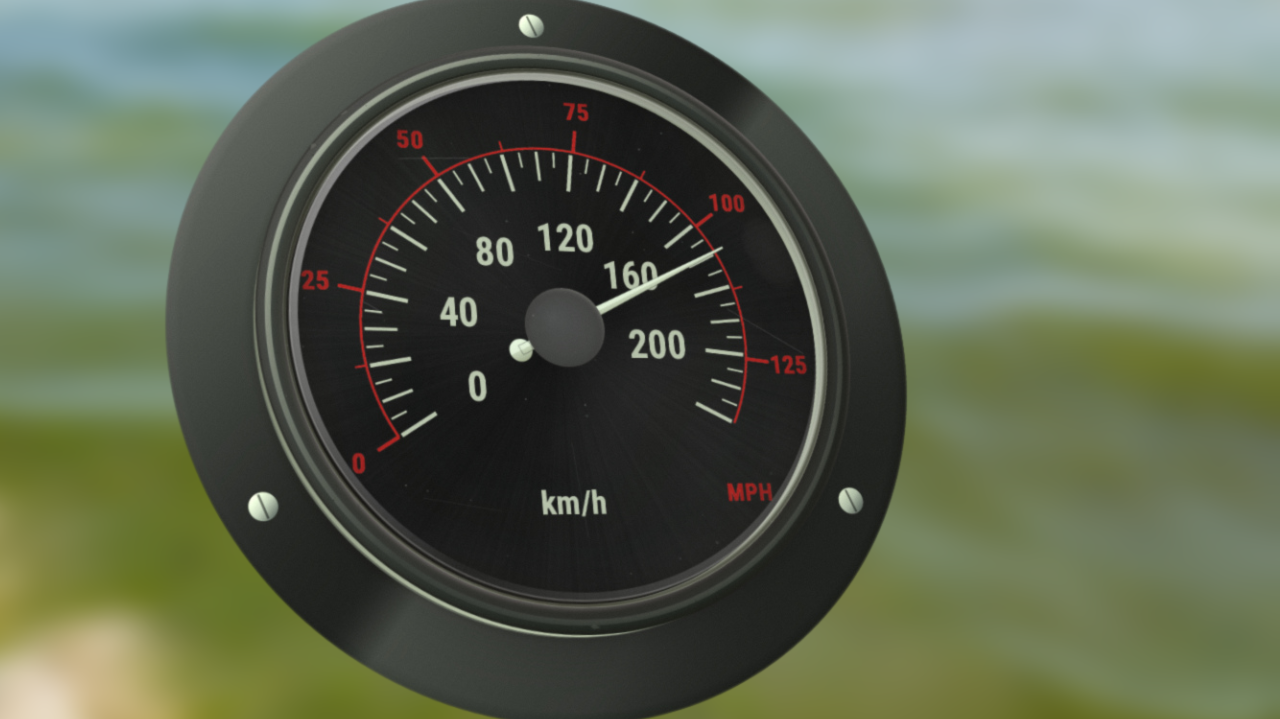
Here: 170 km/h
